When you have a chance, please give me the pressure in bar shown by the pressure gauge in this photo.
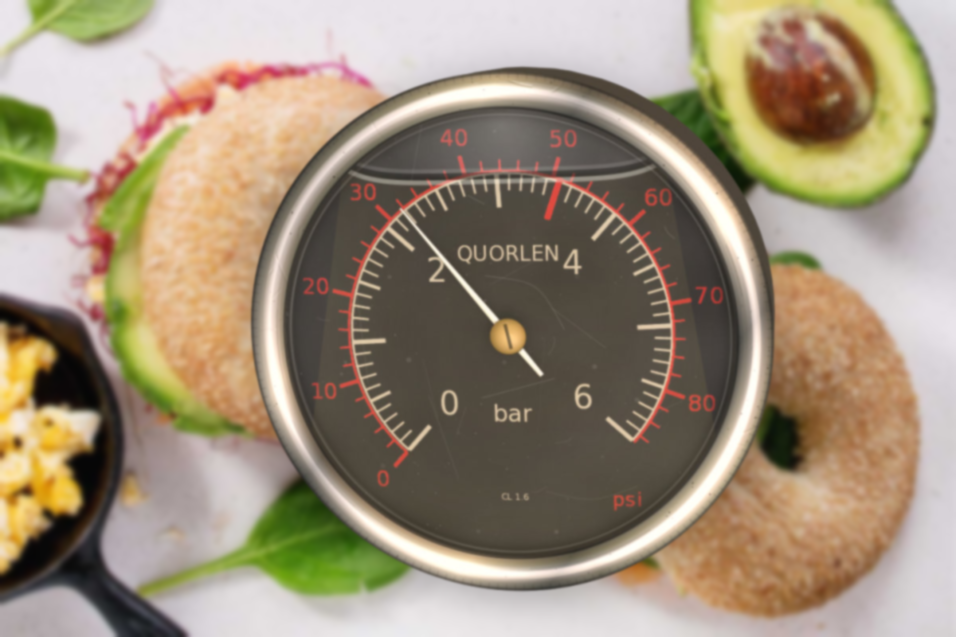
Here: 2.2 bar
